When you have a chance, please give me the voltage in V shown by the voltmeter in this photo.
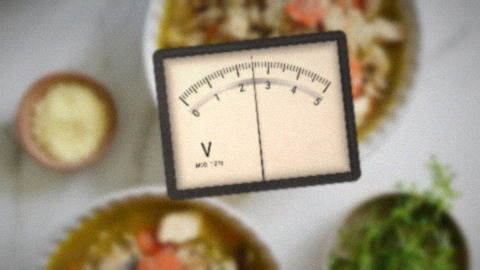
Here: 2.5 V
